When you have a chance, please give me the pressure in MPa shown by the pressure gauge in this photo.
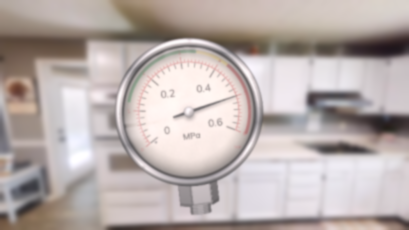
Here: 0.5 MPa
